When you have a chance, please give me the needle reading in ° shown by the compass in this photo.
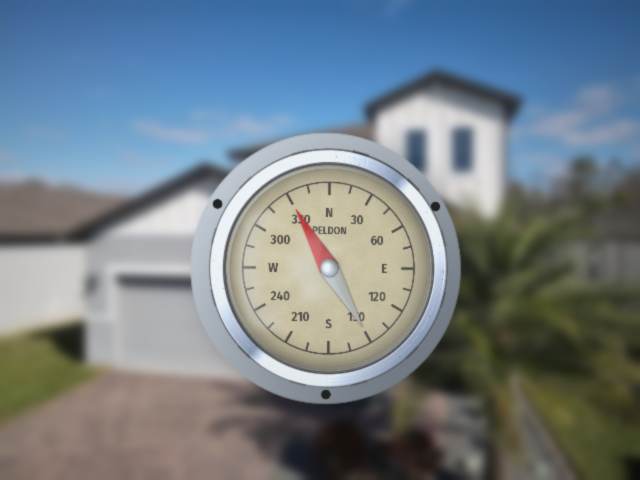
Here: 330 °
